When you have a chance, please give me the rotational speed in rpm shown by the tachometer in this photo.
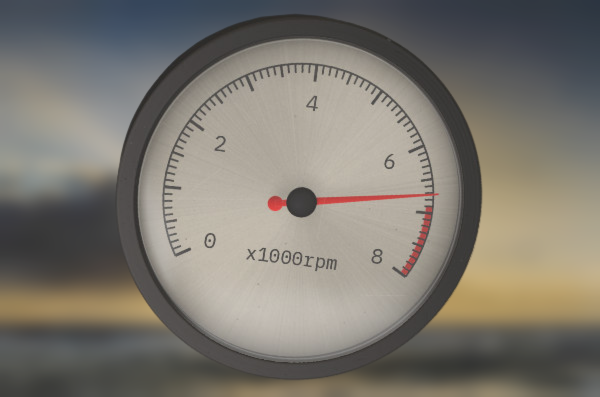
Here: 6700 rpm
